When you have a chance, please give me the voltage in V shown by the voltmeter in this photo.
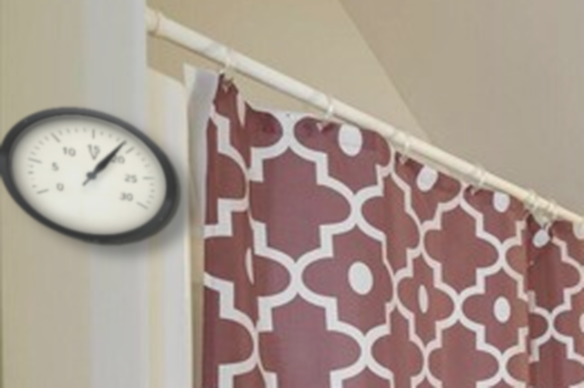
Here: 19 V
